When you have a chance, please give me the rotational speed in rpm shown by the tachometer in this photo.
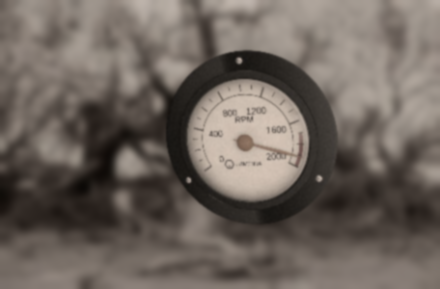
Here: 1900 rpm
